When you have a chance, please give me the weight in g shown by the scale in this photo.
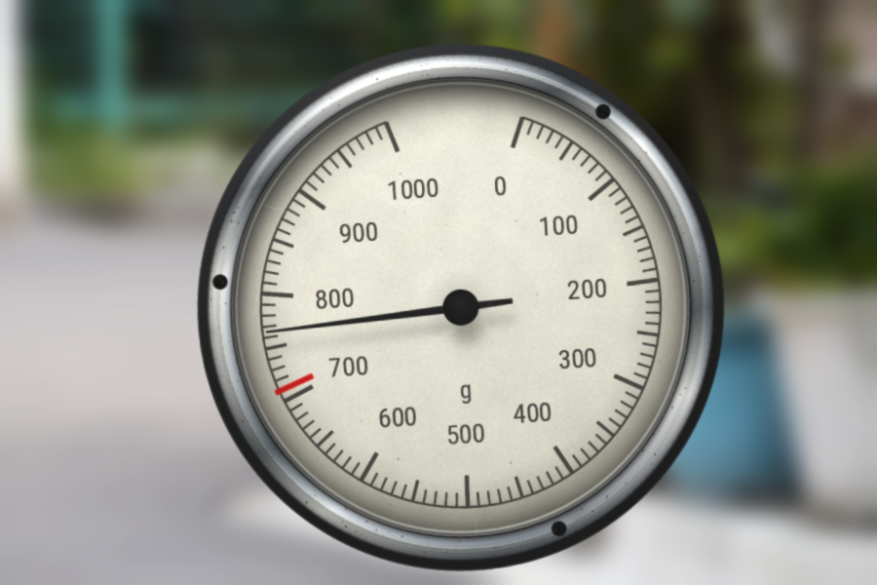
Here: 765 g
